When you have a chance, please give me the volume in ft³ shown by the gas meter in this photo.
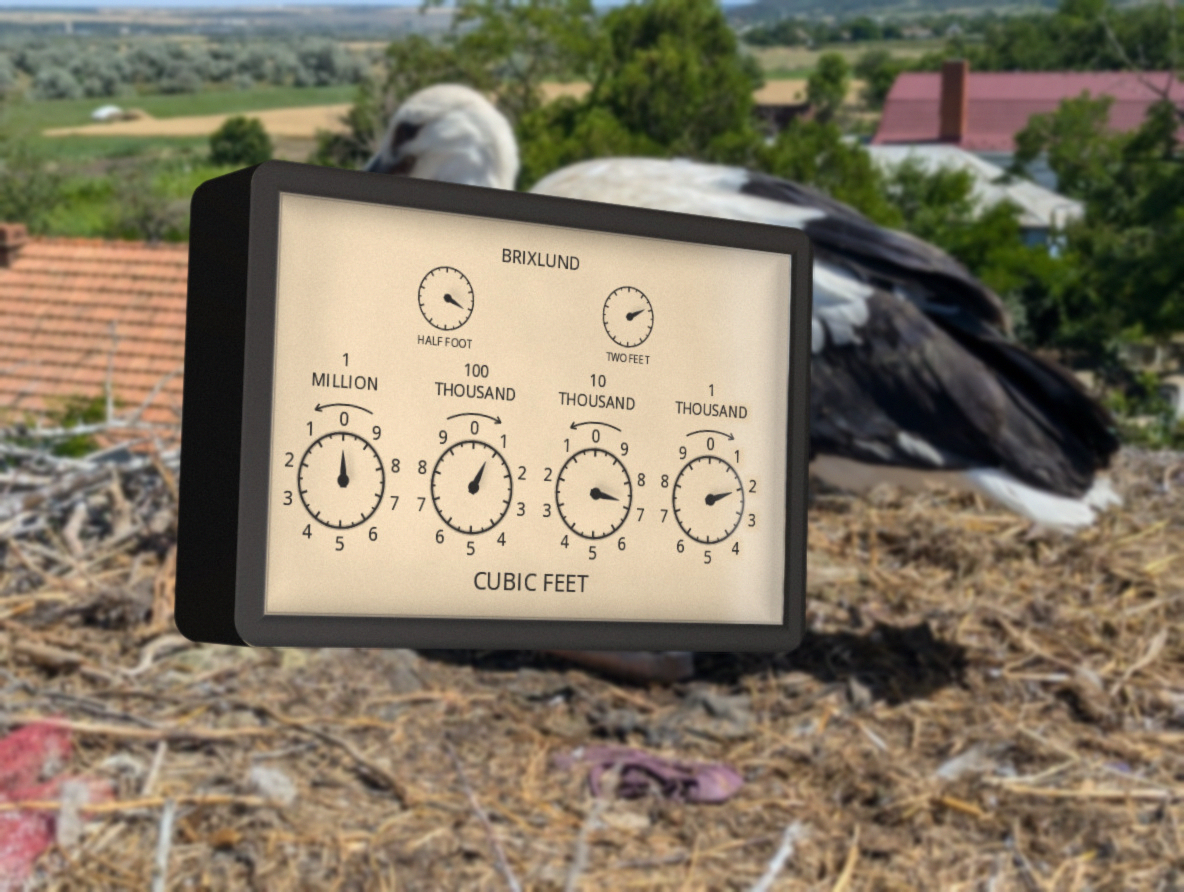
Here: 7200 ft³
